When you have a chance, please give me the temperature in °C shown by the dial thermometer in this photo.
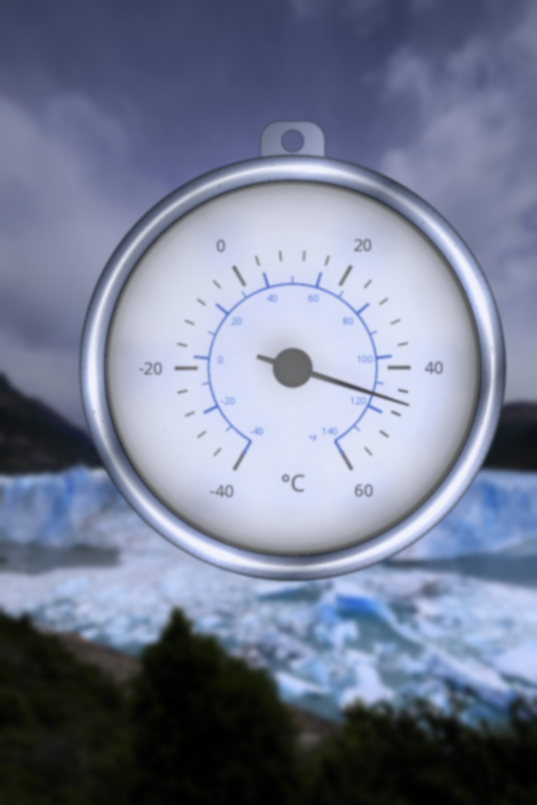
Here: 46 °C
